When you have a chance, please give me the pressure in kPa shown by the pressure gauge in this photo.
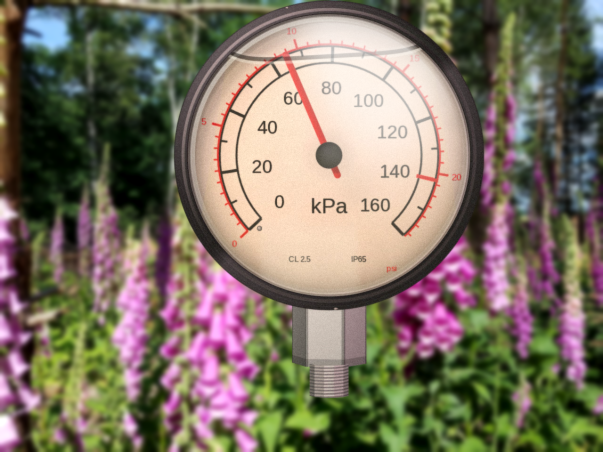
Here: 65 kPa
